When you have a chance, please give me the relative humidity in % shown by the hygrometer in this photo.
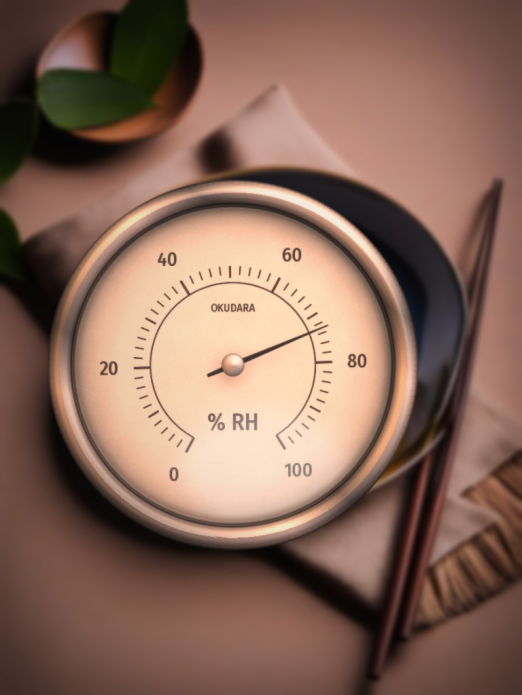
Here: 73 %
